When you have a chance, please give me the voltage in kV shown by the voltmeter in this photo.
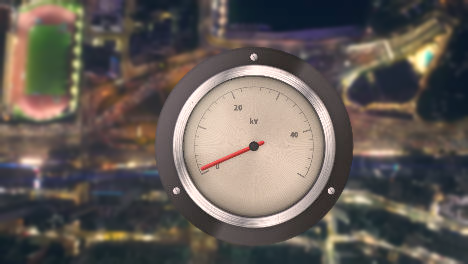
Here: 1 kV
